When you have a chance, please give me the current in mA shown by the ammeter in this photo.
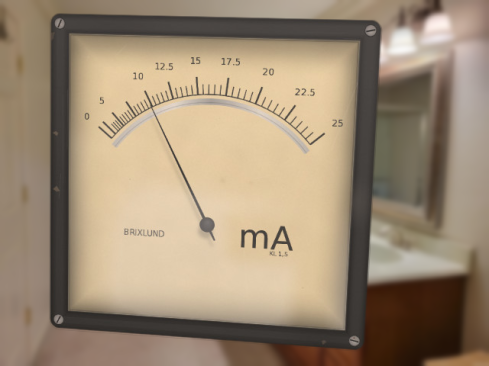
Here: 10 mA
